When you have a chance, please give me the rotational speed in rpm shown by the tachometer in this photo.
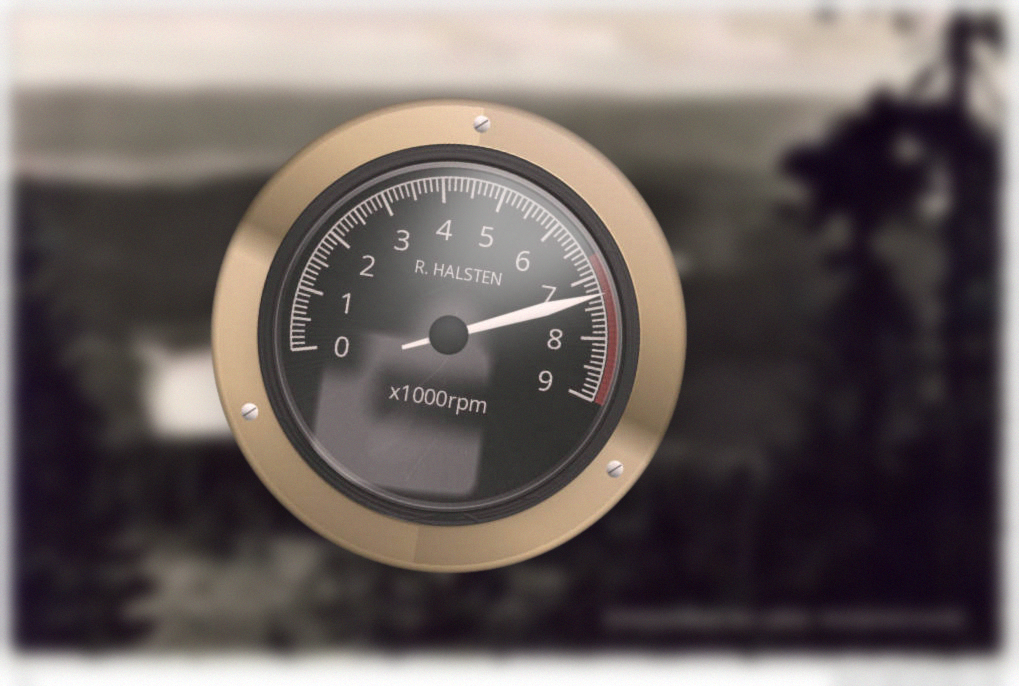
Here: 7300 rpm
